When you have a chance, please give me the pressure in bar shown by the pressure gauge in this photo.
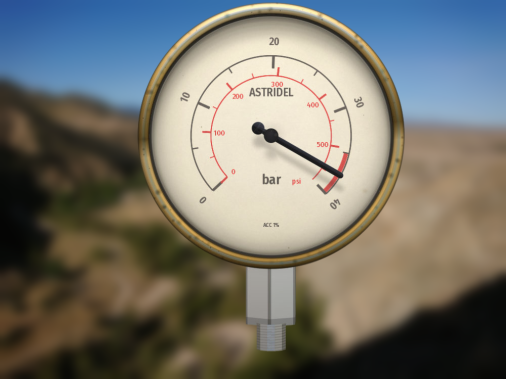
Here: 37.5 bar
